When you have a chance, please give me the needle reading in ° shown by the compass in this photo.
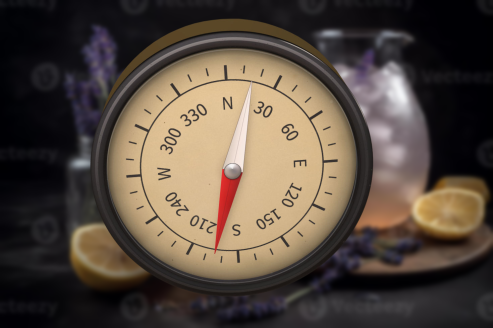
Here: 195 °
